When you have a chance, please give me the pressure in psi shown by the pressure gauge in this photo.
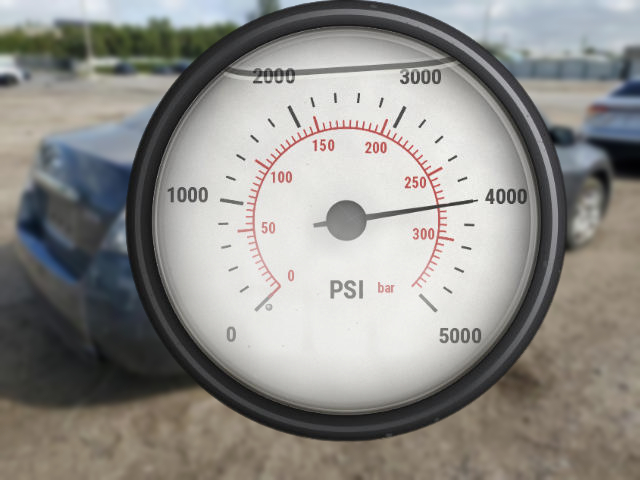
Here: 4000 psi
